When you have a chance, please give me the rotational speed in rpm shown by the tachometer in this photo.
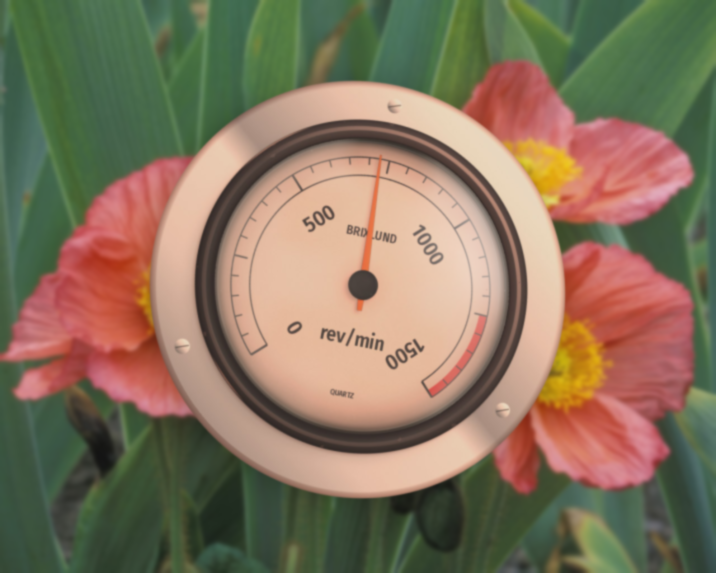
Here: 725 rpm
